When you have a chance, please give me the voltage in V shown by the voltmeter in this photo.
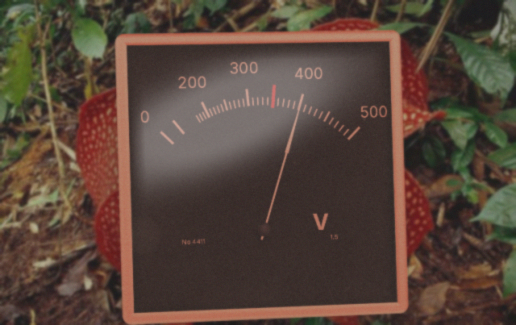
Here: 400 V
